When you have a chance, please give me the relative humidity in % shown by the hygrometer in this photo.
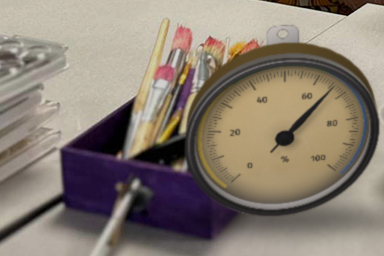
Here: 65 %
